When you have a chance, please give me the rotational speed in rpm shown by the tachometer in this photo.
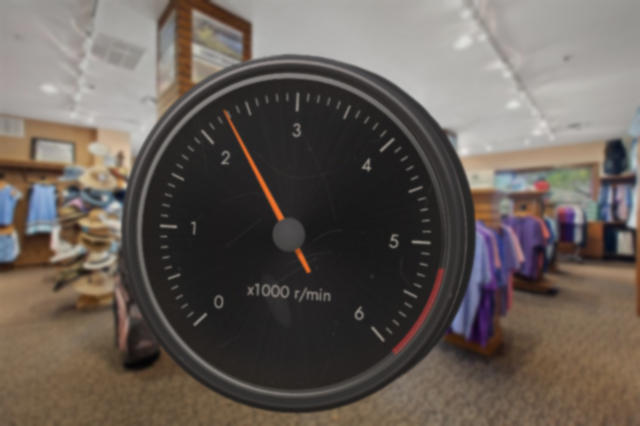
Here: 2300 rpm
